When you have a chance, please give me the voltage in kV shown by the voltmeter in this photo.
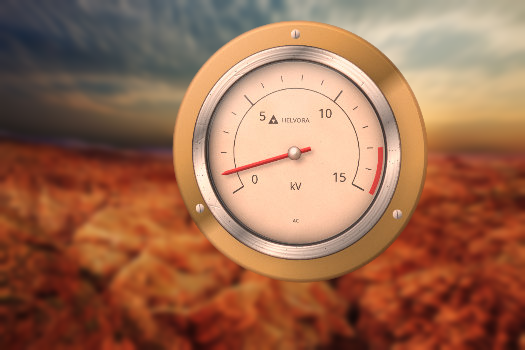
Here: 1 kV
